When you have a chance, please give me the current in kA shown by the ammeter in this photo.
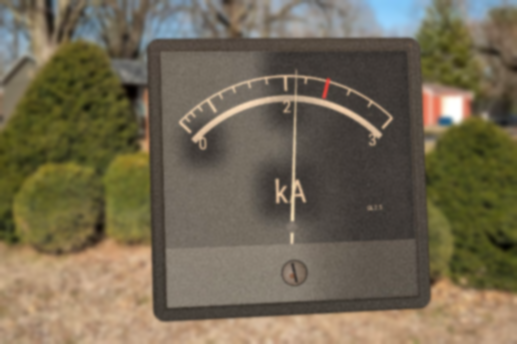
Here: 2.1 kA
